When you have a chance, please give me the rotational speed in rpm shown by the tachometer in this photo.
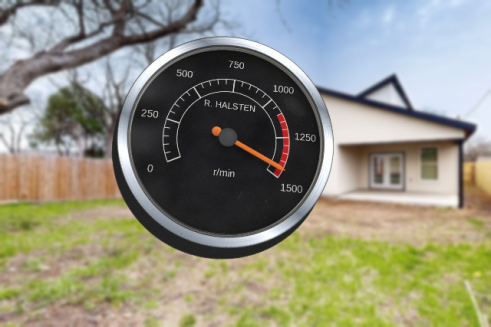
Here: 1450 rpm
